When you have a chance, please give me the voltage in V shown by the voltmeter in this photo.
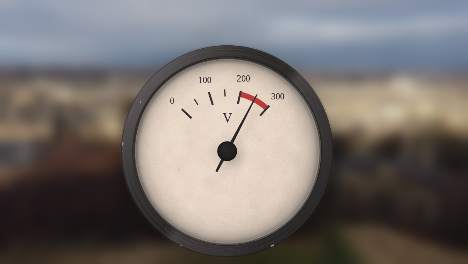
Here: 250 V
